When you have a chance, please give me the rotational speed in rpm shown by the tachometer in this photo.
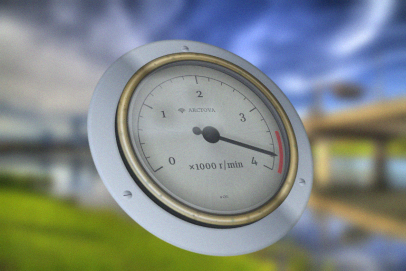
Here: 3800 rpm
